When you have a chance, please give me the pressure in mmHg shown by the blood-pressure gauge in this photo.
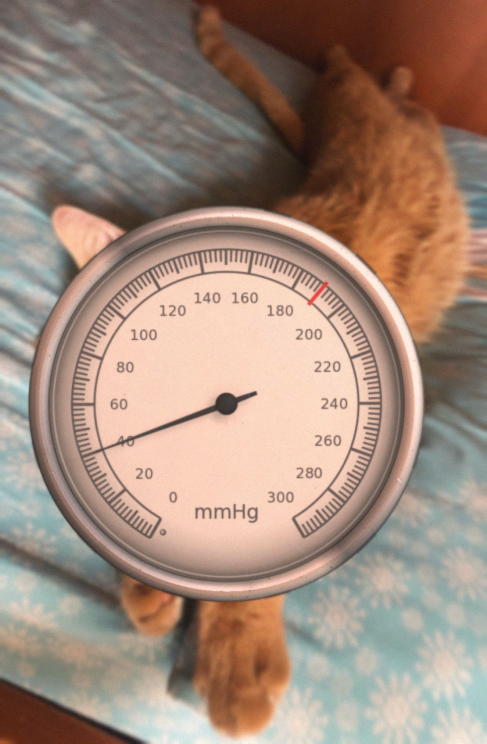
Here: 40 mmHg
